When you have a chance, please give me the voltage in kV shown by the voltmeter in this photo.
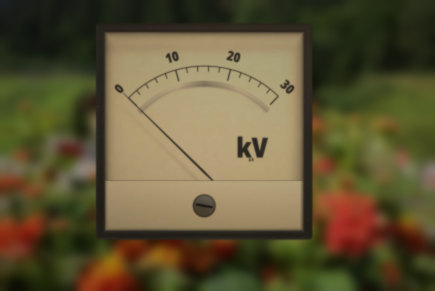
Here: 0 kV
